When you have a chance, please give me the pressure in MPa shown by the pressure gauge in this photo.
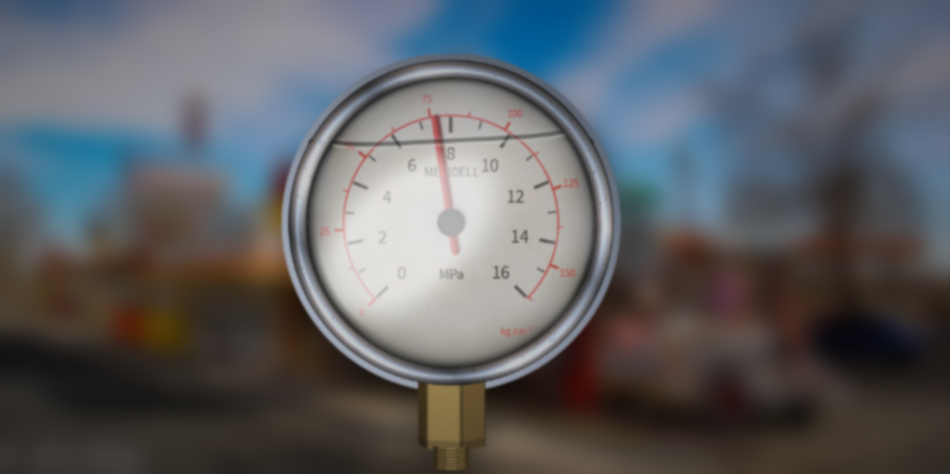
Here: 7.5 MPa
